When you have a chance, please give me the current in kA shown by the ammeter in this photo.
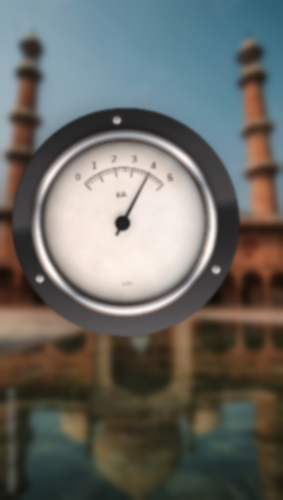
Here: 4 kA
